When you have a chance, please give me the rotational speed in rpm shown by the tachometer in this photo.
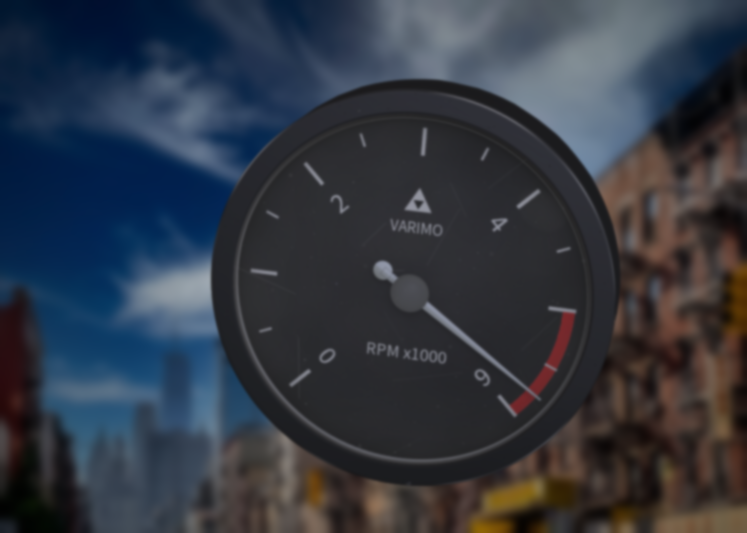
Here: 5750 rpm
